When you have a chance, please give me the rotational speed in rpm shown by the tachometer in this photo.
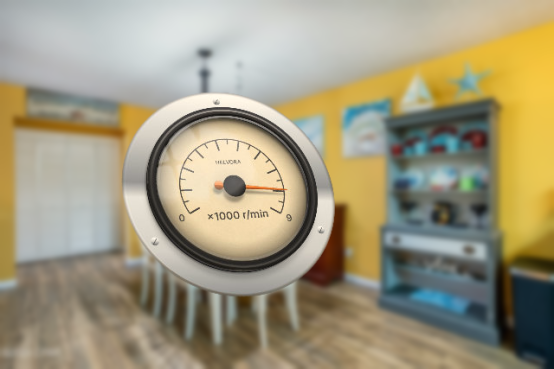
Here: 8000 rpm
